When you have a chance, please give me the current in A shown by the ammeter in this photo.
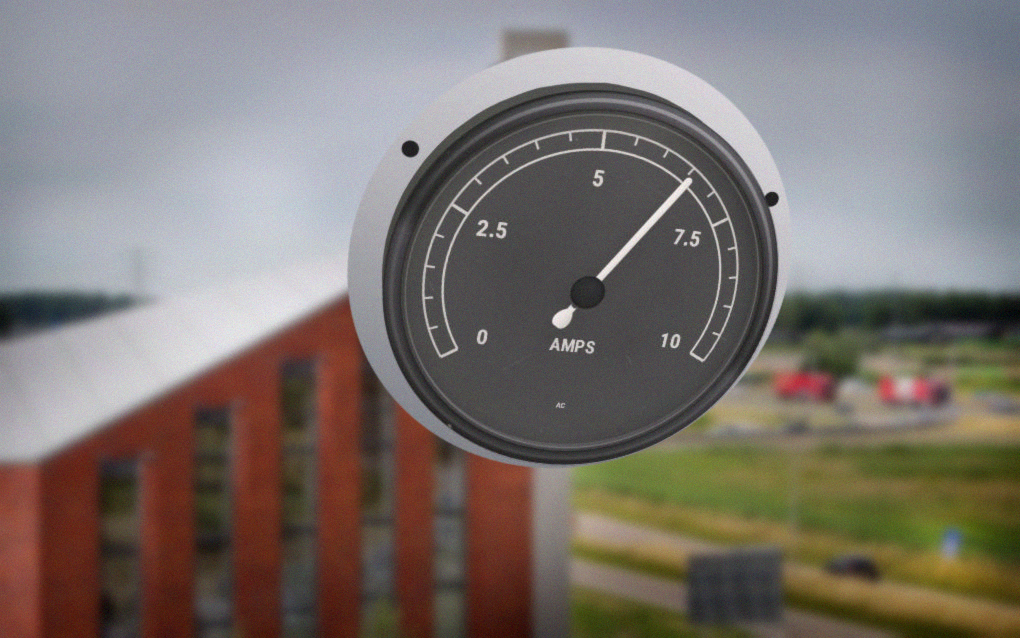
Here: 6.5 A
